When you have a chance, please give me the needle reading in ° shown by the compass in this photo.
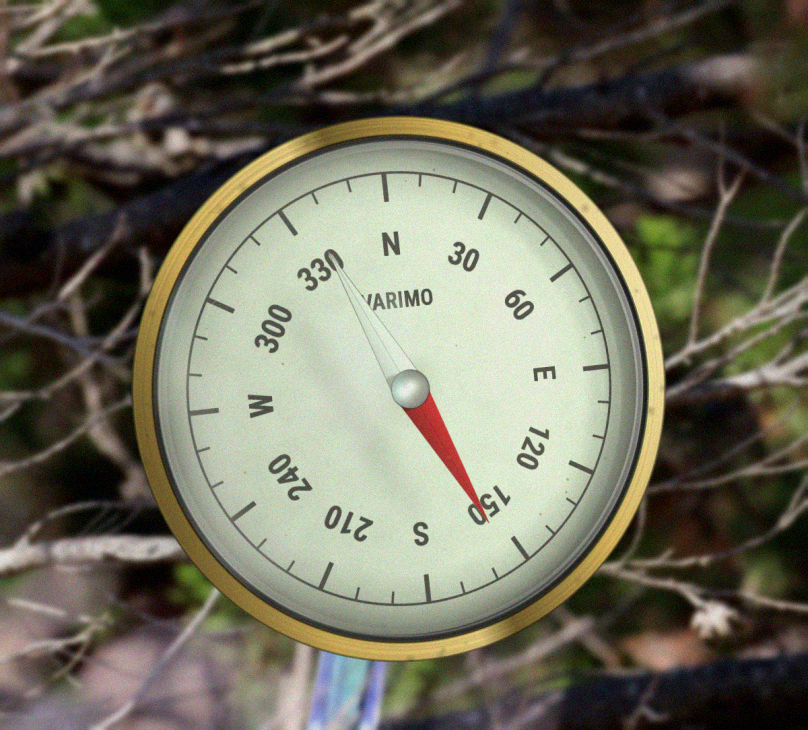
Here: 155 °
